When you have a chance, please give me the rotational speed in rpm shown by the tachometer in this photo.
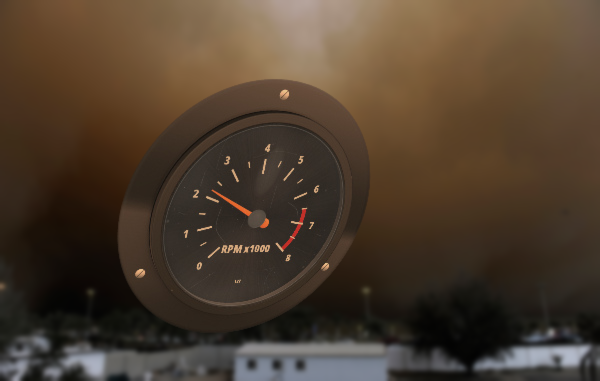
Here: 2250 rpm
